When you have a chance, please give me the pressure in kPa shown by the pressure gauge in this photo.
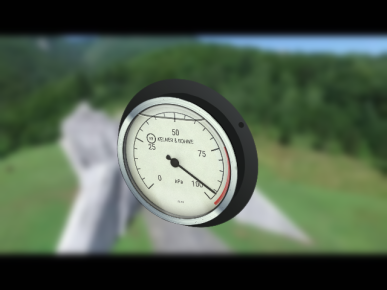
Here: 95 kPa
